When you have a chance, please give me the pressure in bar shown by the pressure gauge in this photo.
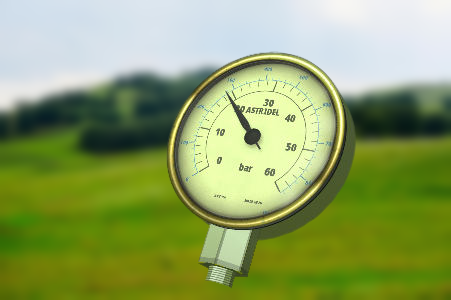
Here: 19 bar
